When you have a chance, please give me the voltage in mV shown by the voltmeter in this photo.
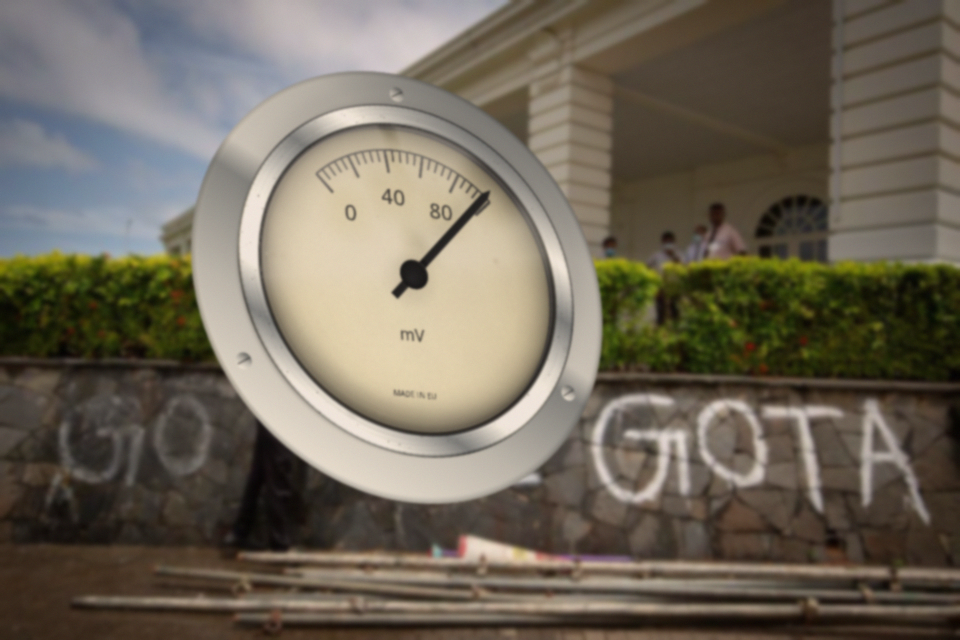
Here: 96 mV
